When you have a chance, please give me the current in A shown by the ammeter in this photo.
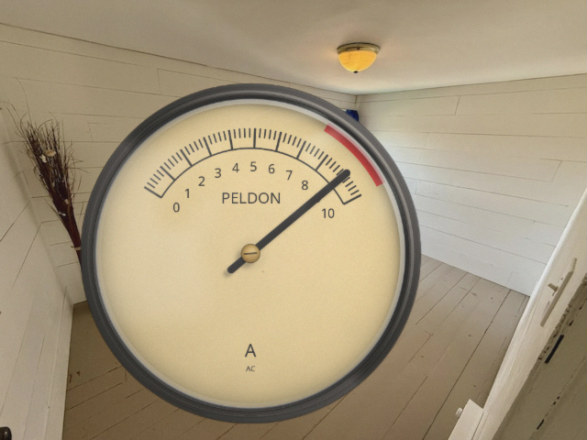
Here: 9 A
